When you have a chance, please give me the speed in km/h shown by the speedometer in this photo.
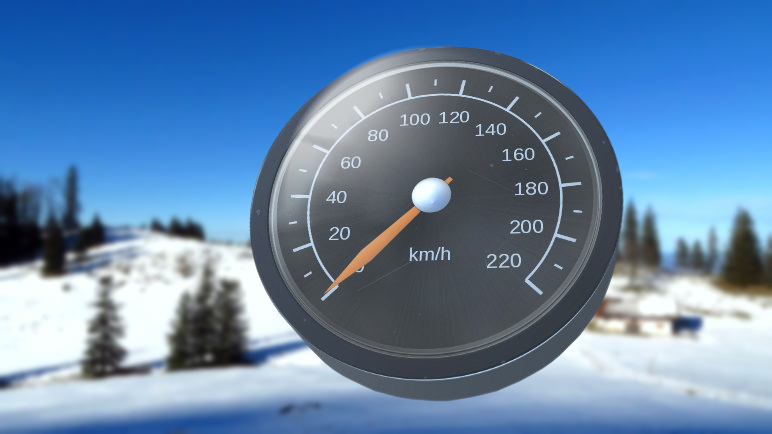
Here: 0 km/h
